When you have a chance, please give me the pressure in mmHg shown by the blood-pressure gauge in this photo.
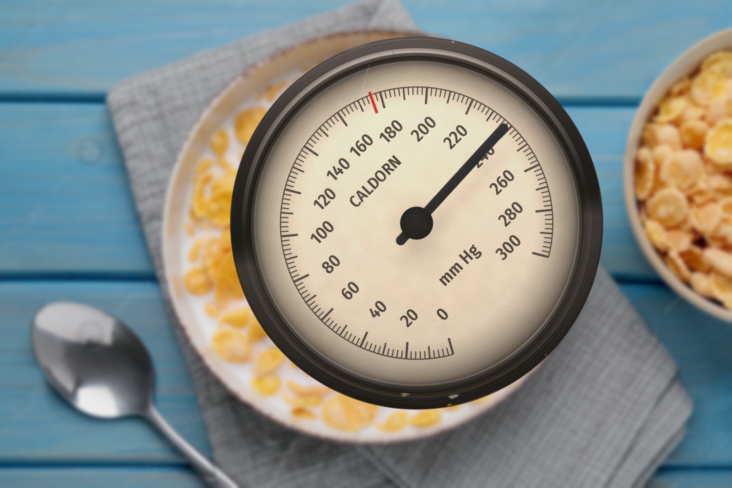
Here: 238 mmHg
